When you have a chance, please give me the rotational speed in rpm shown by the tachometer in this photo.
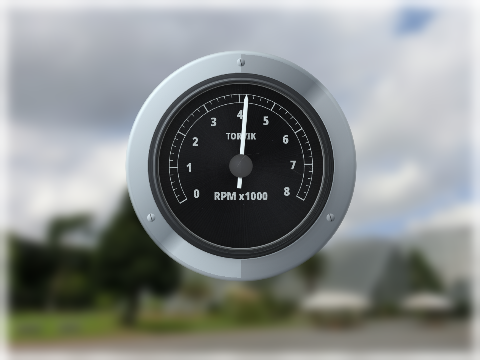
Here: 4200 rpm
